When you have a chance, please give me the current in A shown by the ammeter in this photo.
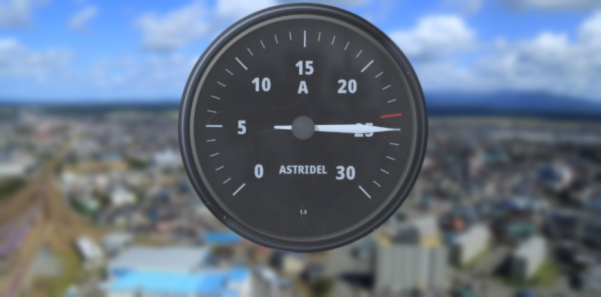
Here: 25 A
